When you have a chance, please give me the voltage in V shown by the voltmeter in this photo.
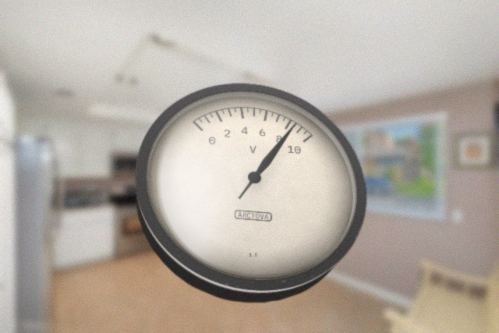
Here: 8.5 V
